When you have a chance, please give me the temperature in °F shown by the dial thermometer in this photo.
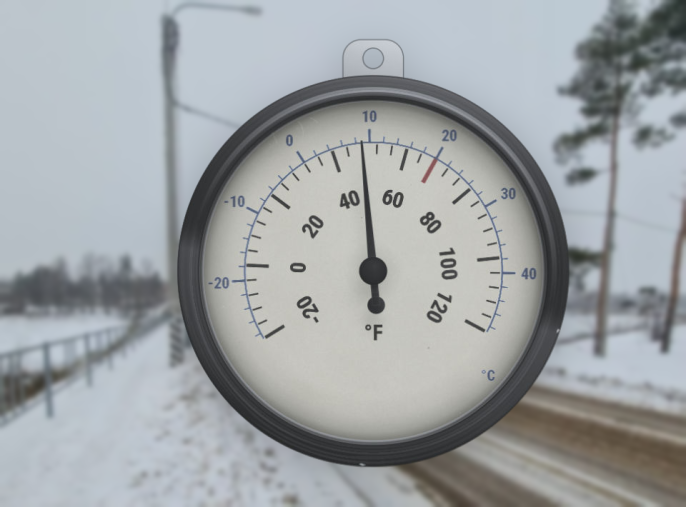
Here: 48 °F
